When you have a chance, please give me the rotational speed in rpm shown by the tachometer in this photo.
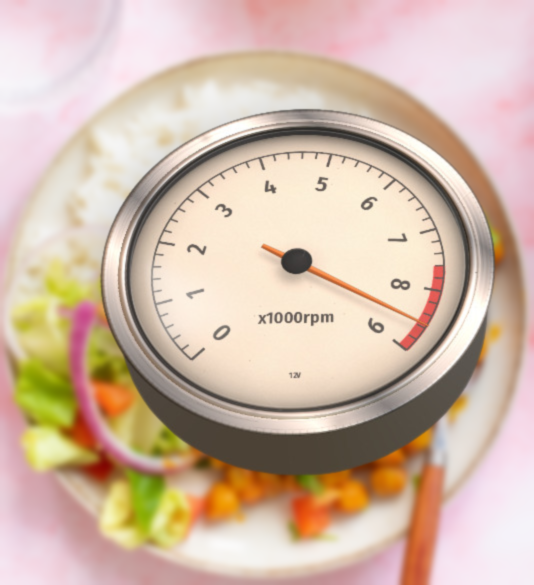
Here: 8600 rpm
